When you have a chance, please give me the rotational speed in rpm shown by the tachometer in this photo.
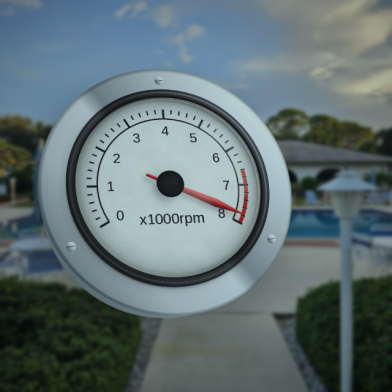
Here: 7800 rpm
